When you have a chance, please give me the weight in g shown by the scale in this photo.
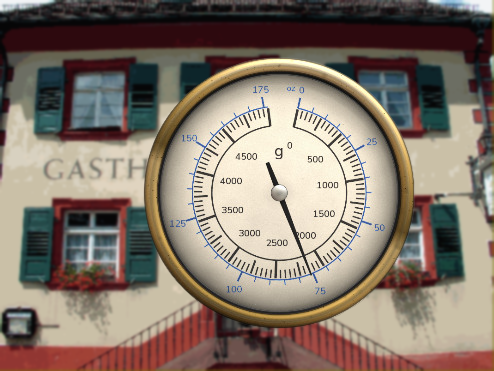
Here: 2150 g
